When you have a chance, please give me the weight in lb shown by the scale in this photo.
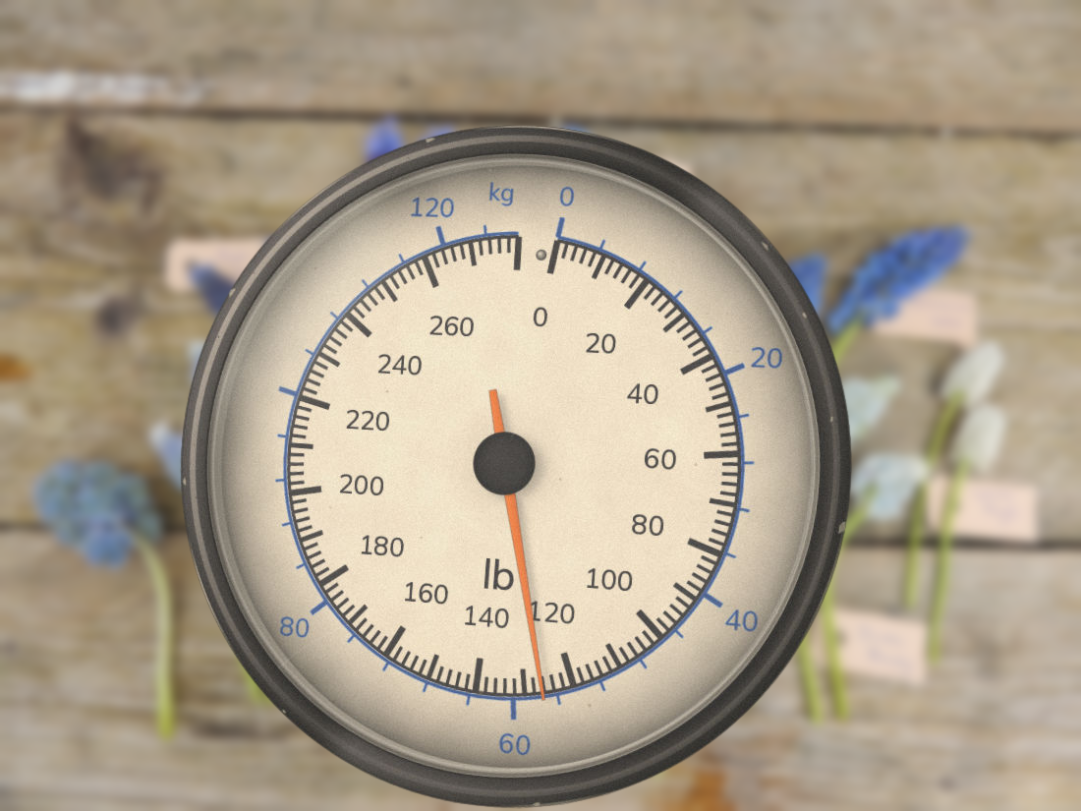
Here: 126 lb
